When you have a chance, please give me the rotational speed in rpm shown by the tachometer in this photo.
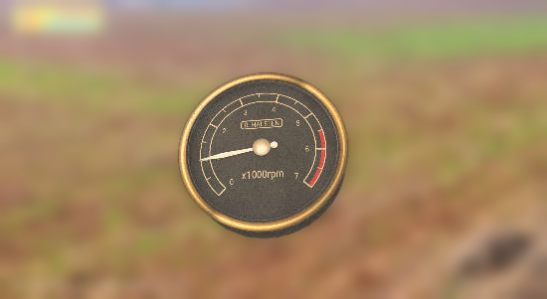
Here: 1000 rpm
